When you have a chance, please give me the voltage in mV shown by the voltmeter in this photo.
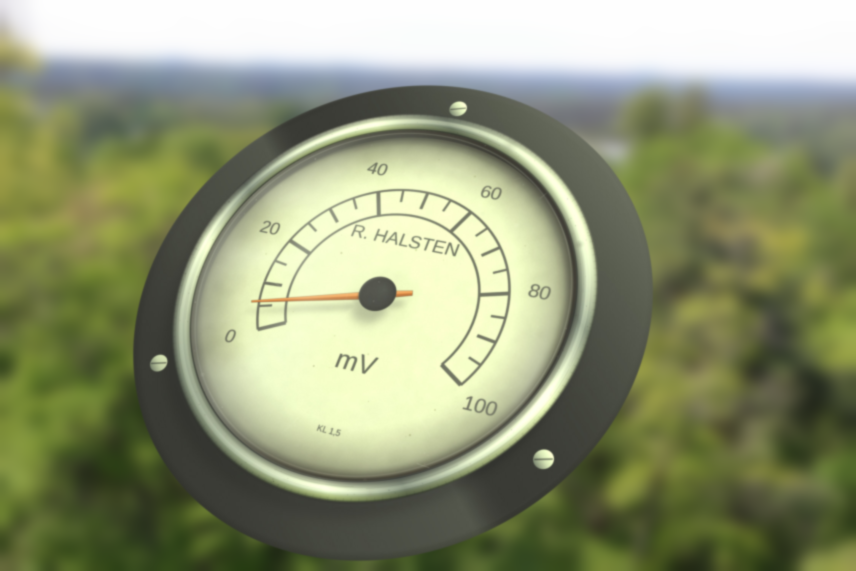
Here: 5 mV
